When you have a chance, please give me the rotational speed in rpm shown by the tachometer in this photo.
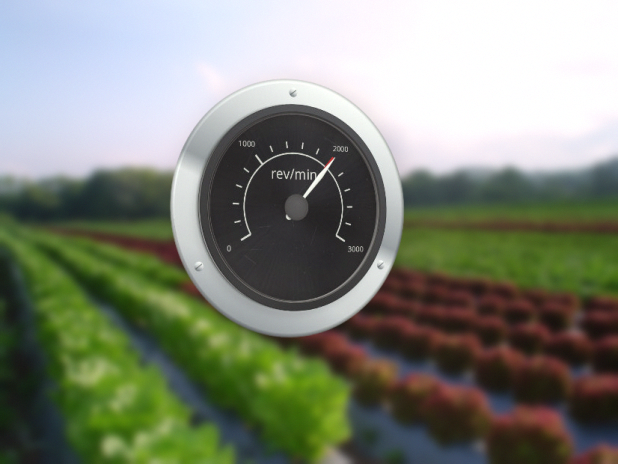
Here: 2000 rpm
